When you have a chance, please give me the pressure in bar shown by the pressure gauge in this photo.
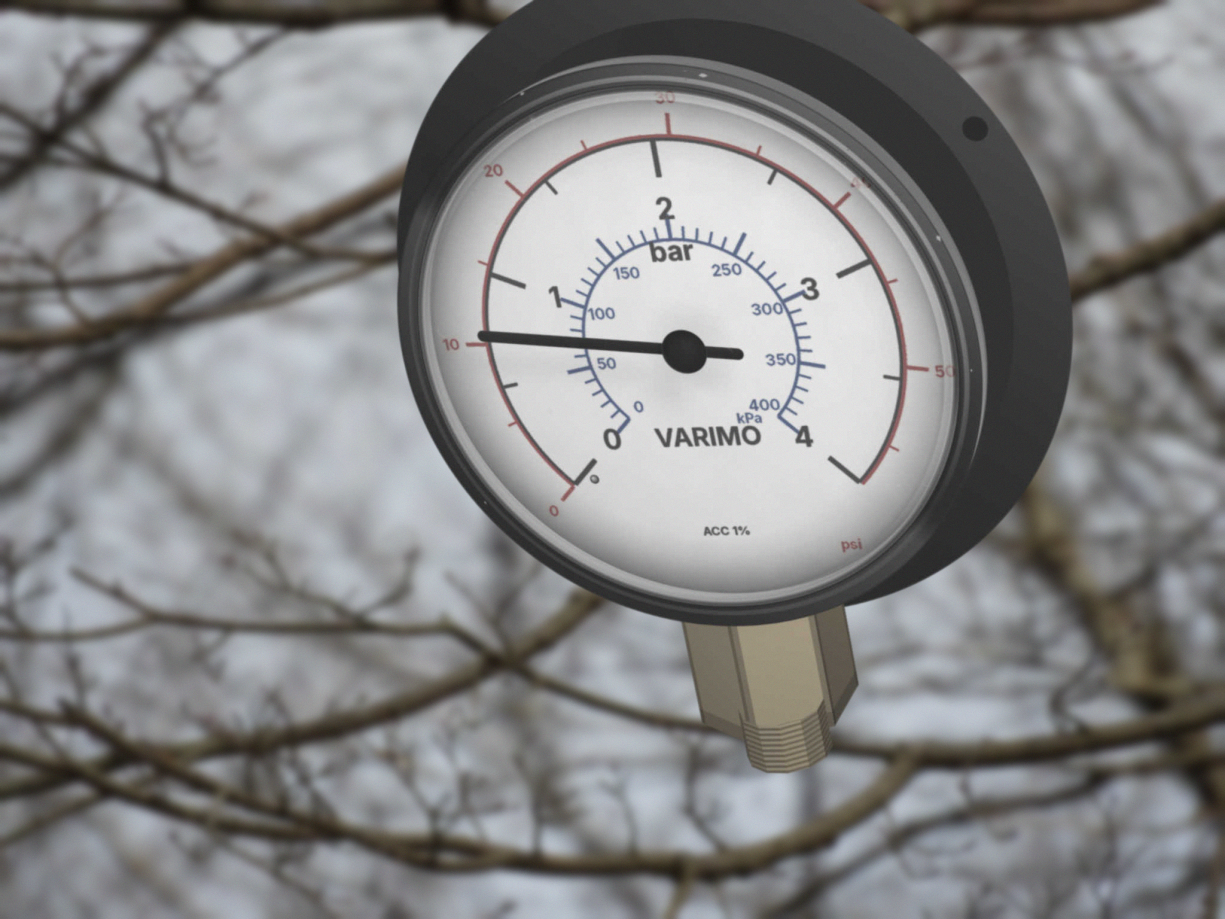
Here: 0.75 bar
